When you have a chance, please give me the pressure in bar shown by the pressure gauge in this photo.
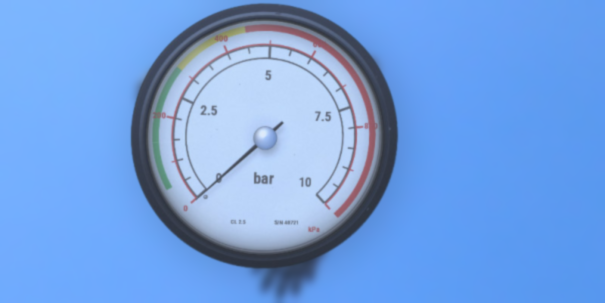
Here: 0 bar
